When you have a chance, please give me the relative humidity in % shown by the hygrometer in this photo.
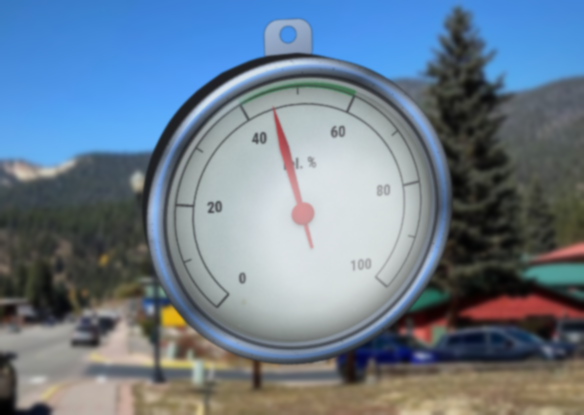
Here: 45 %
